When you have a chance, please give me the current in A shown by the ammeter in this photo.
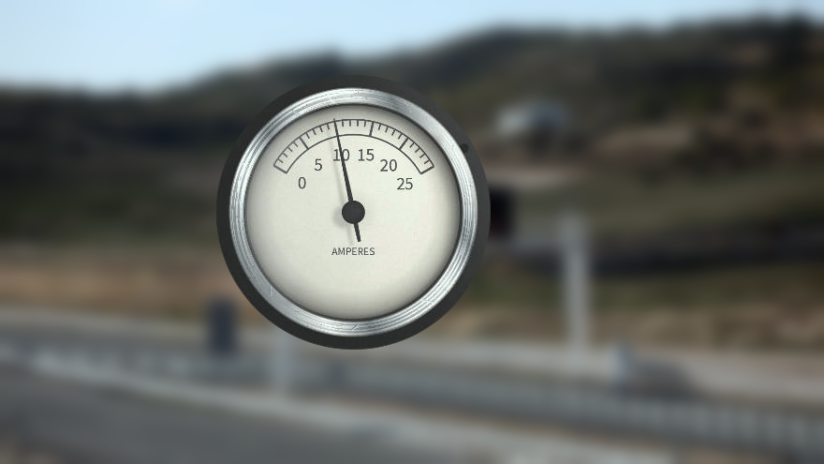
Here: 10 A
